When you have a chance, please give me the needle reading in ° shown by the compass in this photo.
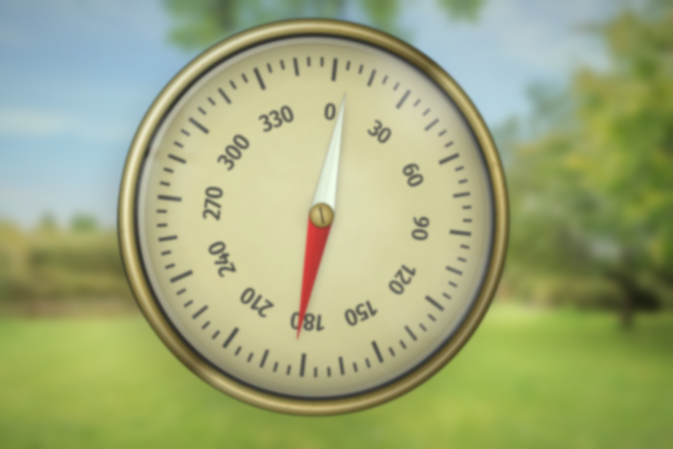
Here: 185 °
